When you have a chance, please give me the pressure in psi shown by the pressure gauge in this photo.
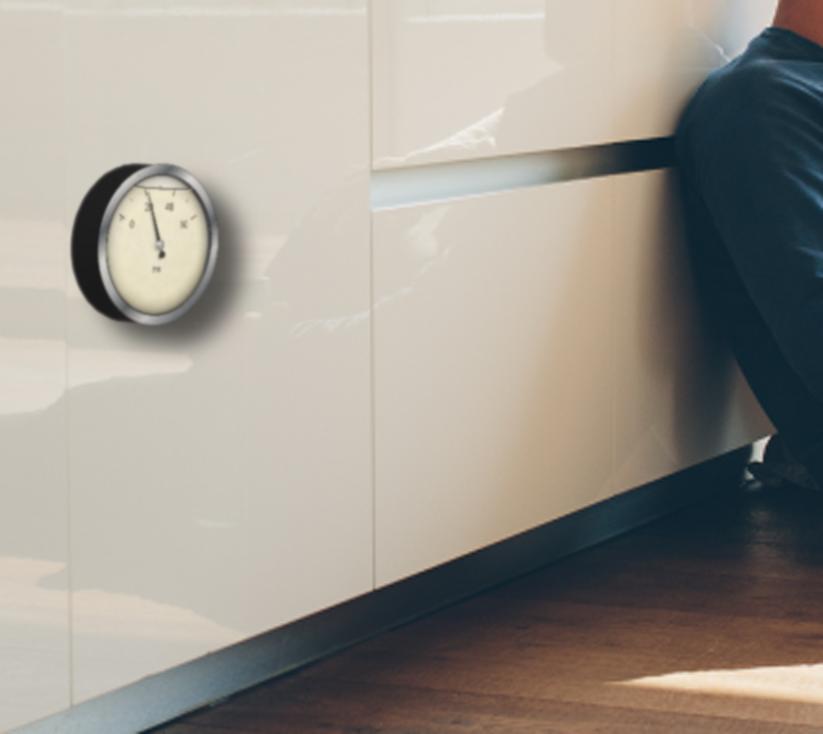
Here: 20 psi
